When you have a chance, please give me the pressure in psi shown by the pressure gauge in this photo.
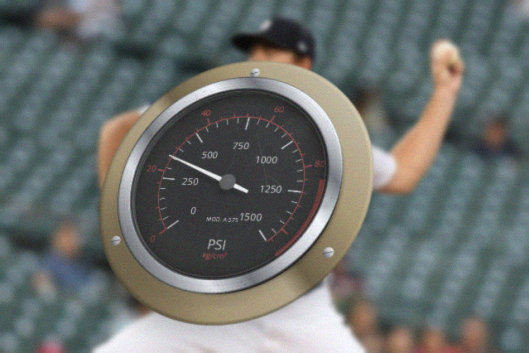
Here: 350 psi
